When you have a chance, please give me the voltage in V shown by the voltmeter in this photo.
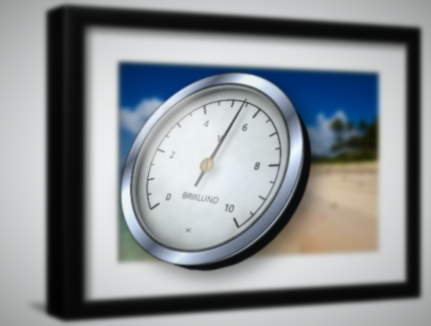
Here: 5.5 V
